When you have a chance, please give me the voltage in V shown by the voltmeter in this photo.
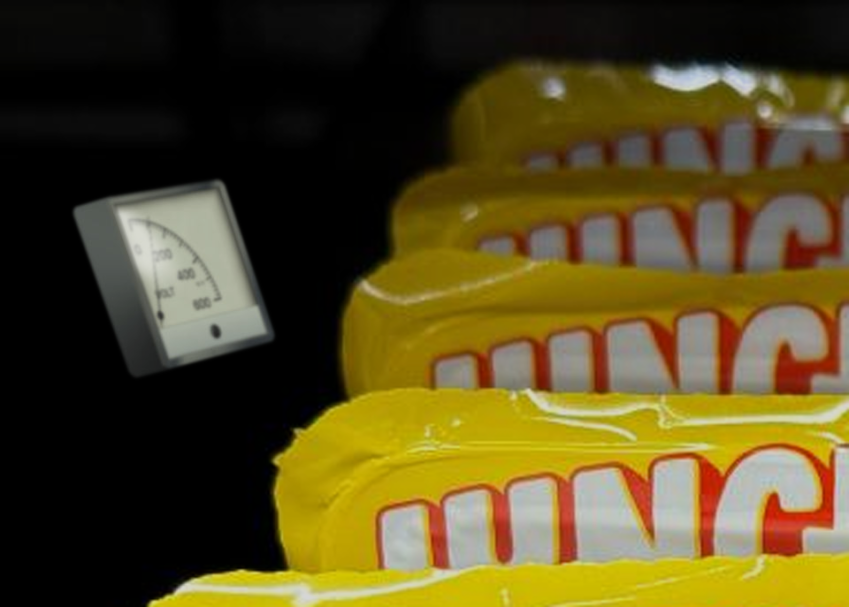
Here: 100 V
